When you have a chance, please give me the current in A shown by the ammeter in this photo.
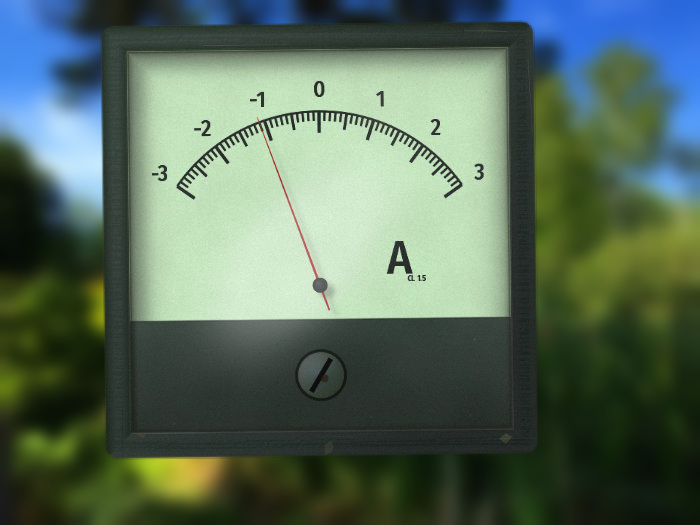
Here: -1.1 A
